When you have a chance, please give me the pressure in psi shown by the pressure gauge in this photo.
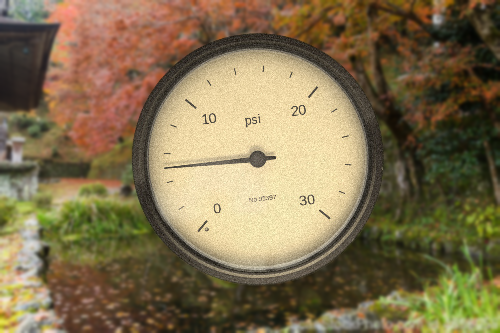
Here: 5 psi
